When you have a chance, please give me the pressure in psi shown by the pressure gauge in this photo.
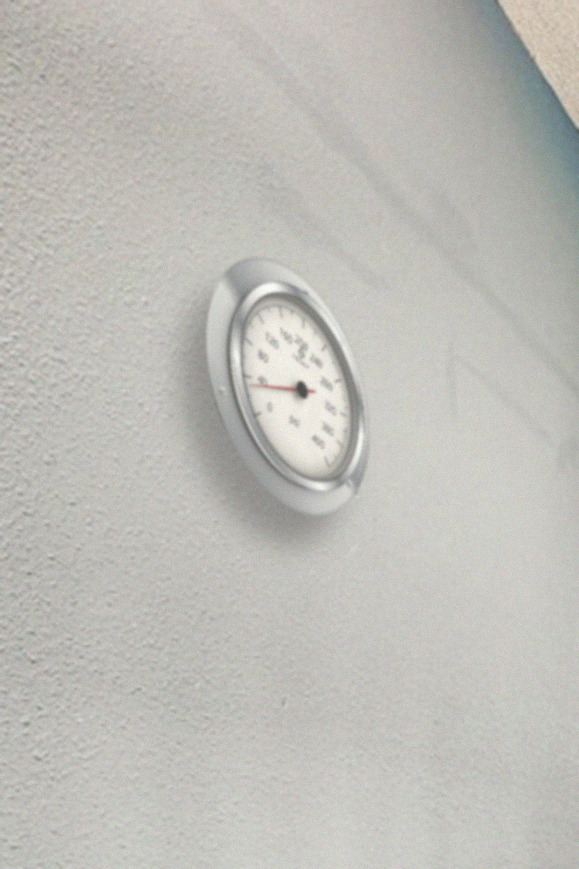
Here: 30 psi
